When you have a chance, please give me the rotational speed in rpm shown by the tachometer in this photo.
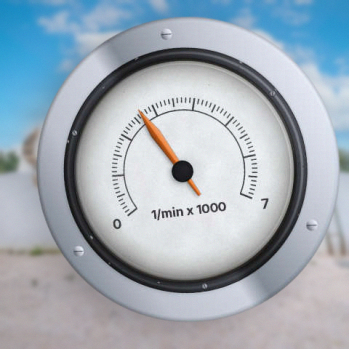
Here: 2700 rpm
